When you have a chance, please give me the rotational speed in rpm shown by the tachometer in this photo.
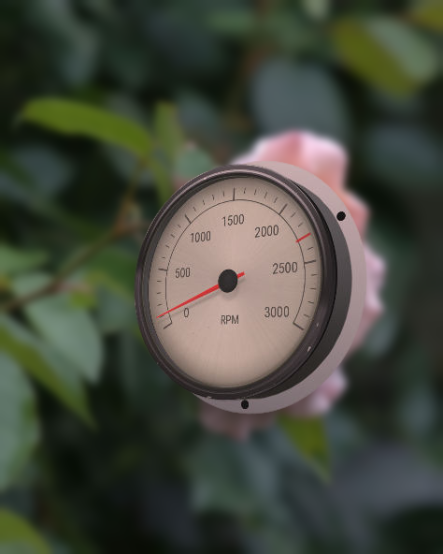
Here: 100 rpm
